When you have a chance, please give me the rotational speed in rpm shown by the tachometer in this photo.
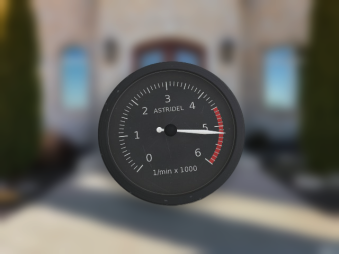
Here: 5200 rpm
